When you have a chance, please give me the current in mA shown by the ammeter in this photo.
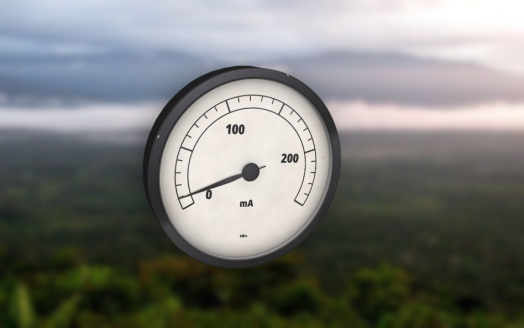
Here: 10 mA
